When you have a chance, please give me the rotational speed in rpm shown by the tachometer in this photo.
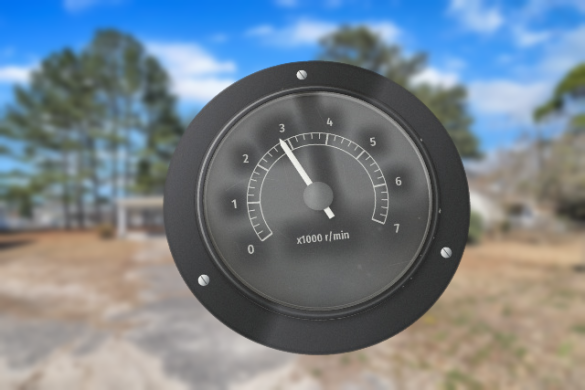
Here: 2800 rpm
